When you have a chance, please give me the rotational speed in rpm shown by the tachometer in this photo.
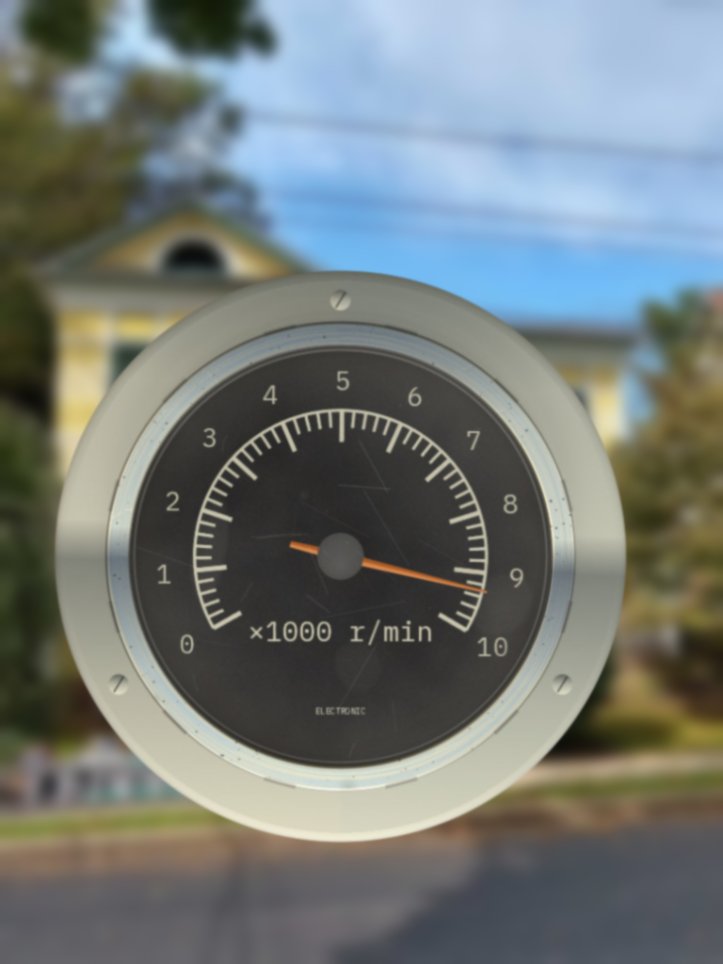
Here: 9300 rpm
